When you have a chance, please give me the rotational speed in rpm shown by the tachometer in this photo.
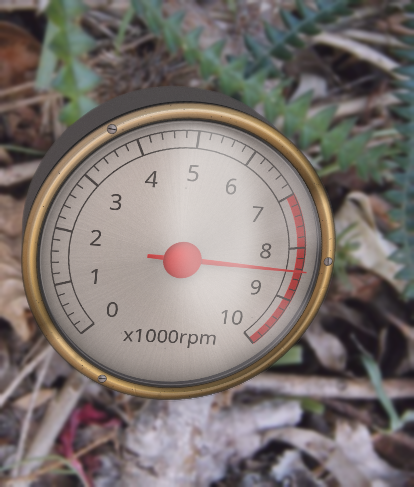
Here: 8400 rpm
